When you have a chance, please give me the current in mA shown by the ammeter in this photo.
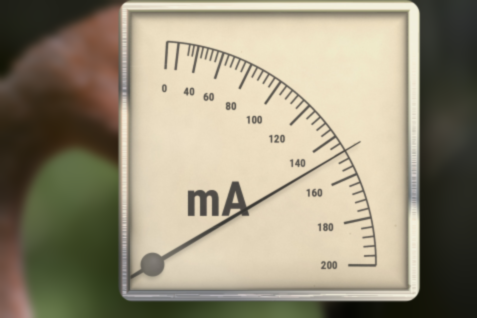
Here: 148 mA
